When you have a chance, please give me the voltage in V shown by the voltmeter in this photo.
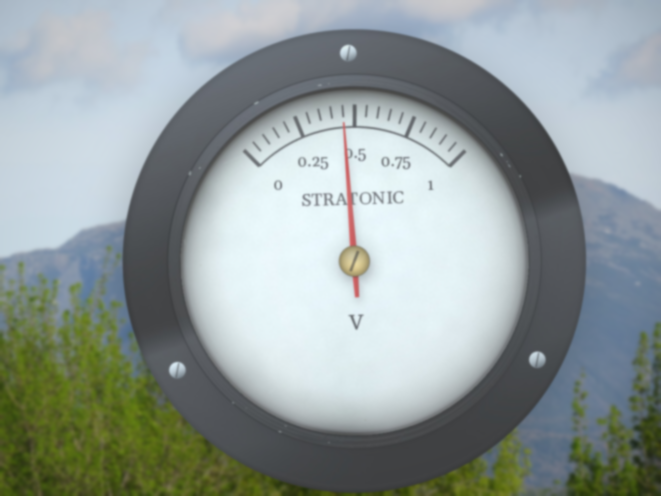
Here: 0.45 V
